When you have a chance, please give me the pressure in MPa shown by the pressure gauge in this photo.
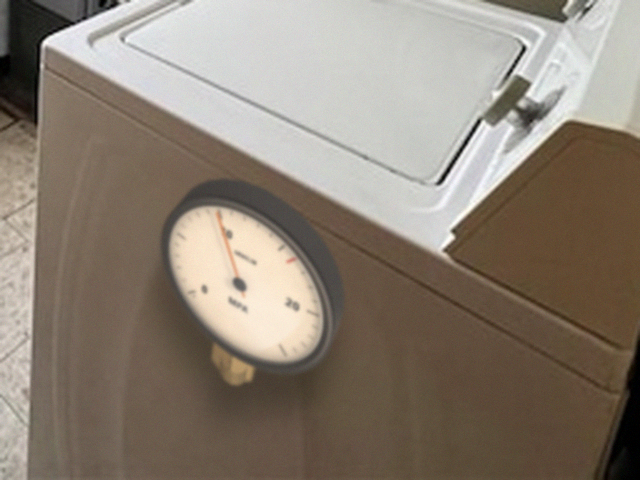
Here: 10 MPa
